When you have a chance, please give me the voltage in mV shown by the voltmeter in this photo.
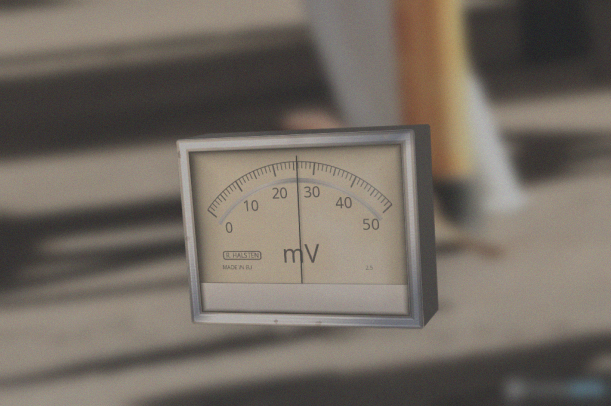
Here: 26 mV
